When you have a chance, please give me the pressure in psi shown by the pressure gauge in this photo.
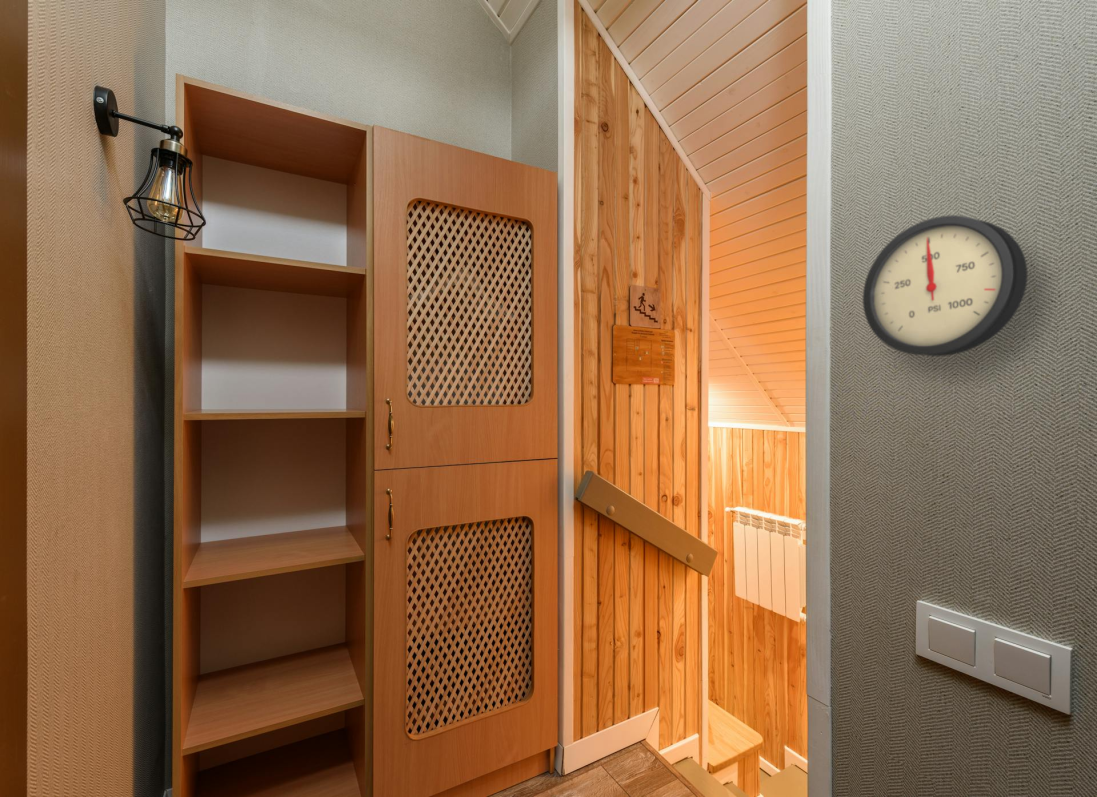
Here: 500 psi
